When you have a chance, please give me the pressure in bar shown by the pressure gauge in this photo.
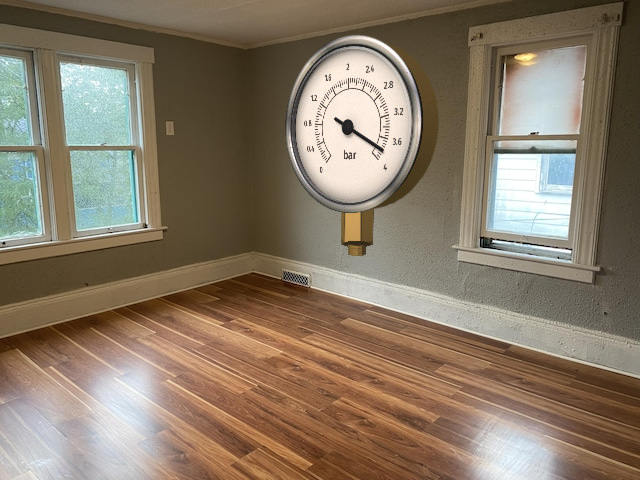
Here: 3.8 bar
